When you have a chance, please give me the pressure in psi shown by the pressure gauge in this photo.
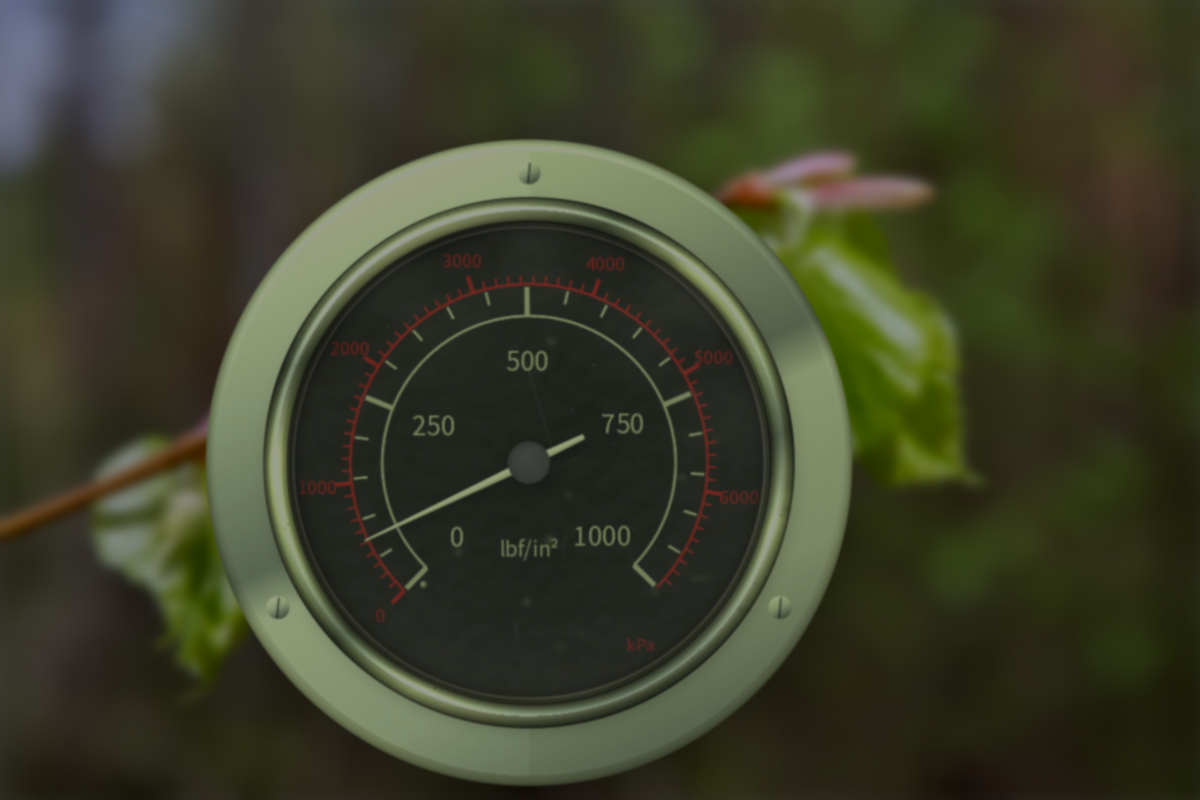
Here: 75 psi
